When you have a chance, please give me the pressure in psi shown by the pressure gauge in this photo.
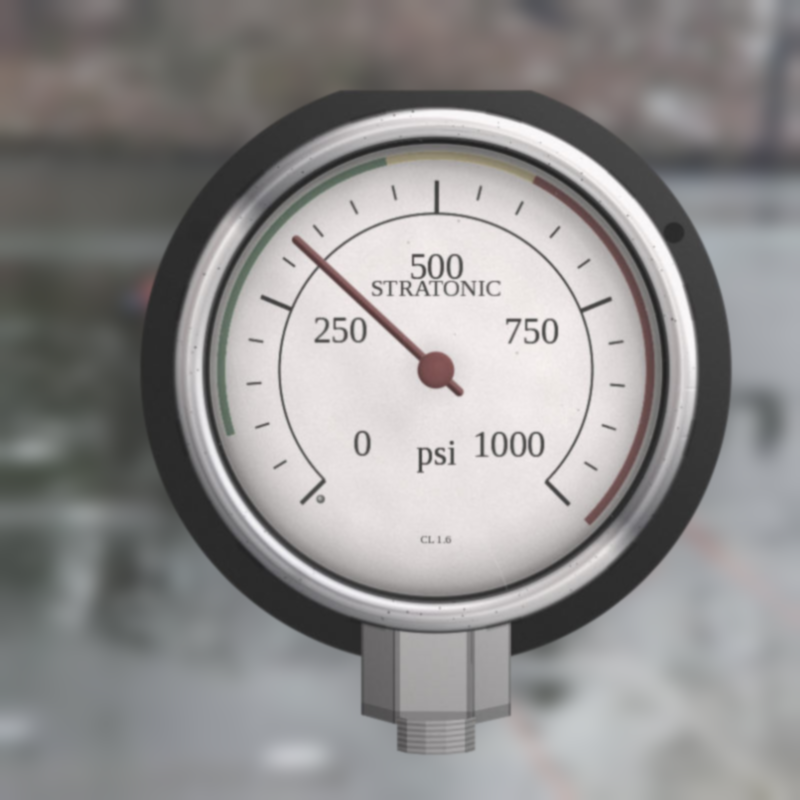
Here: 325 psi
